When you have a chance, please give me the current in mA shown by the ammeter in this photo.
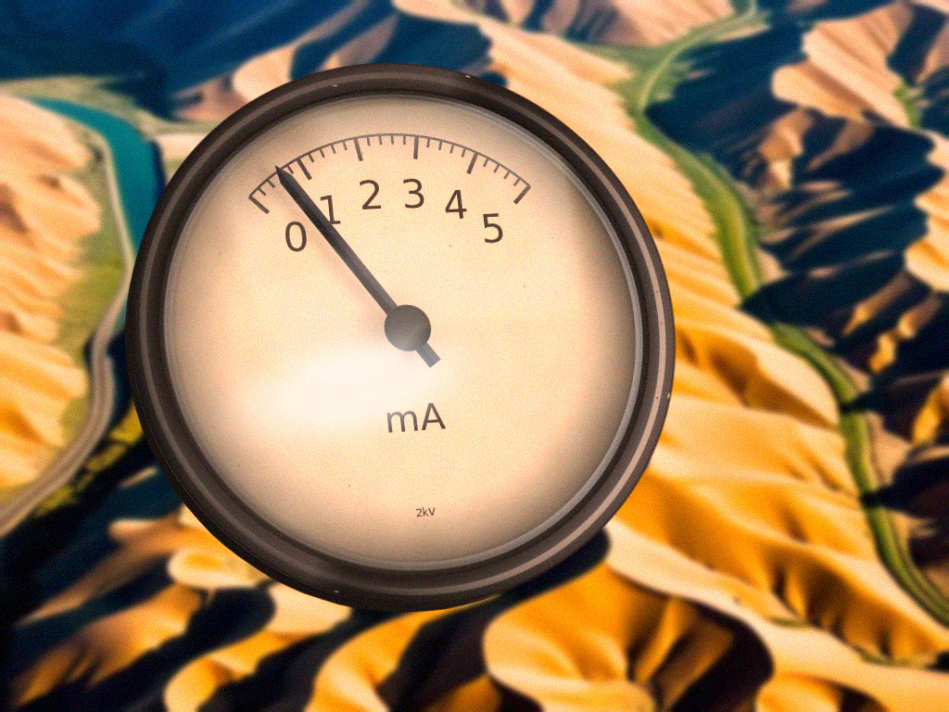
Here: 0.6 mA
